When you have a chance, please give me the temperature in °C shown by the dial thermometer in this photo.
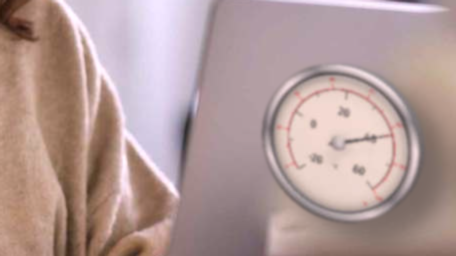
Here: 40 °C
